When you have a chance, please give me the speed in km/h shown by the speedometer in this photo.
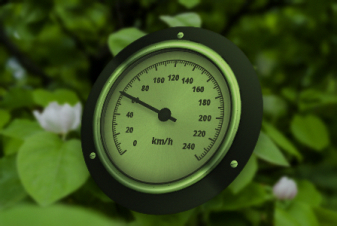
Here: 60 km/h
